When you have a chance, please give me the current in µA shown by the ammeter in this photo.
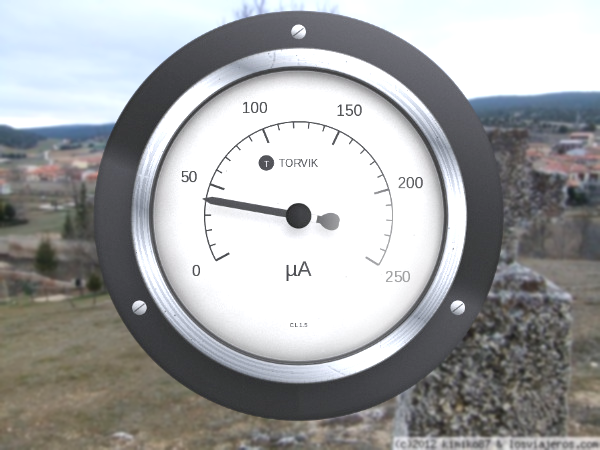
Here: 40 µA
